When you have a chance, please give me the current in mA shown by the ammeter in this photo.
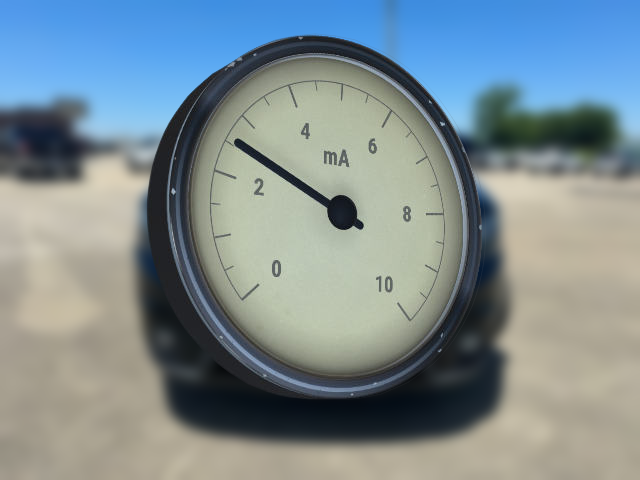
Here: 2.5 mA
